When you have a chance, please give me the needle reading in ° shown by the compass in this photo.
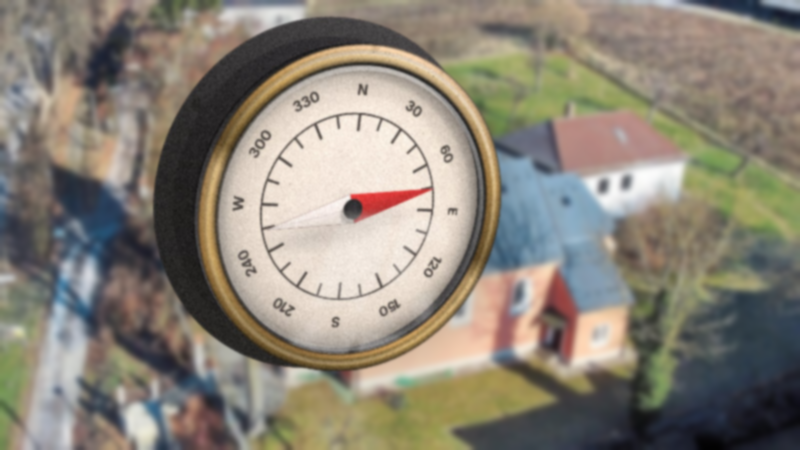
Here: 75 °
